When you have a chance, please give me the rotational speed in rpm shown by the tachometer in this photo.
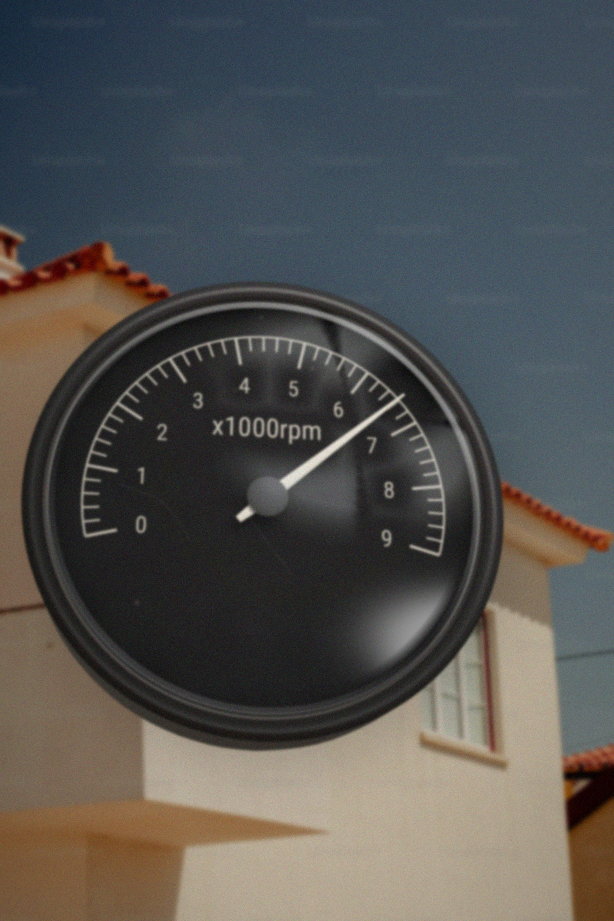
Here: 6600 rpm
